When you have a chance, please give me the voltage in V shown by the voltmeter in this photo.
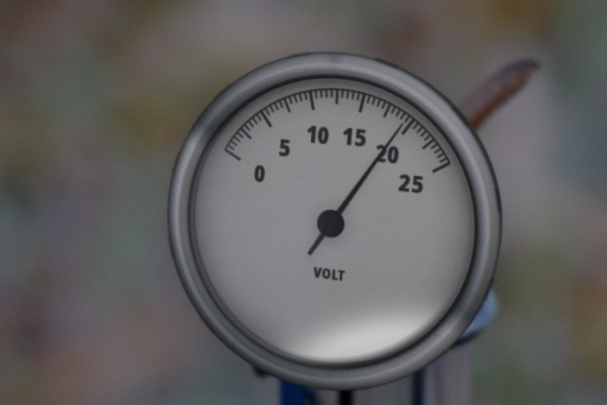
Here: 19.5 V
